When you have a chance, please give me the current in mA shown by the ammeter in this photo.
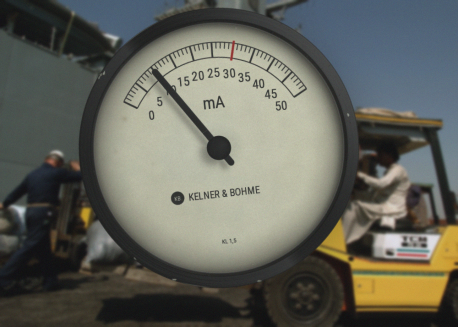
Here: 10 mA
